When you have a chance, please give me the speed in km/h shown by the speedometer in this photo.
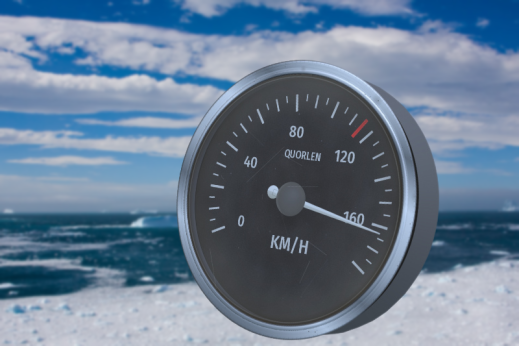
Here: 162.5 km/h
